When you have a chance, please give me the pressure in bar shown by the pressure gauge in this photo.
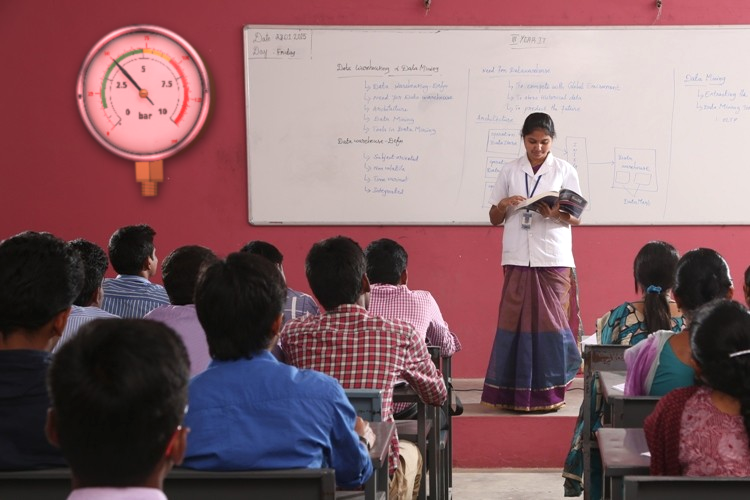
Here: 3.5 bar
